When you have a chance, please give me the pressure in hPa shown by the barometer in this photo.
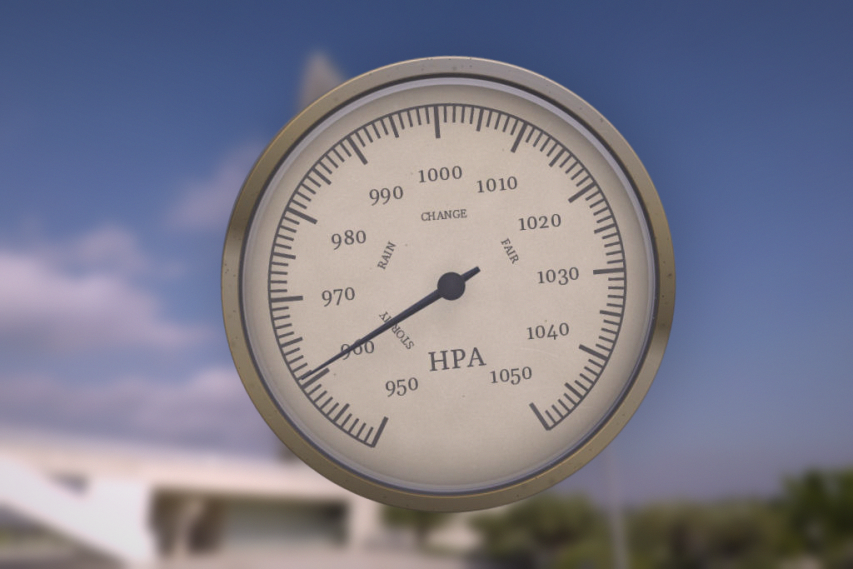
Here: 961 hPa
